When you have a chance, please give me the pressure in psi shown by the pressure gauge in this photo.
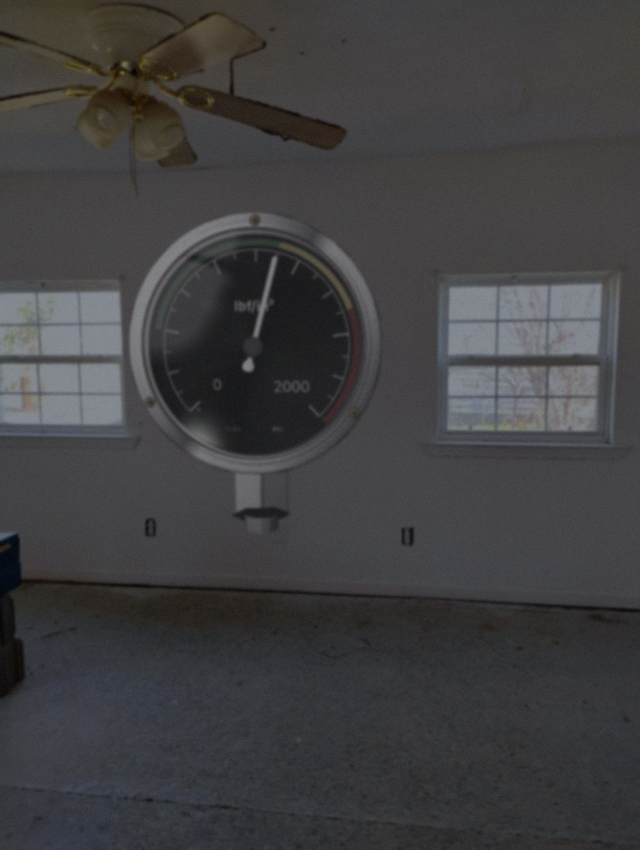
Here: 1100 psi
